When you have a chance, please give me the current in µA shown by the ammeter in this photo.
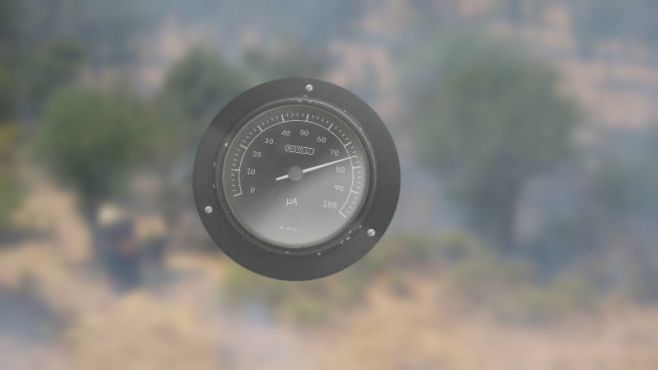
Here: 76 µA
